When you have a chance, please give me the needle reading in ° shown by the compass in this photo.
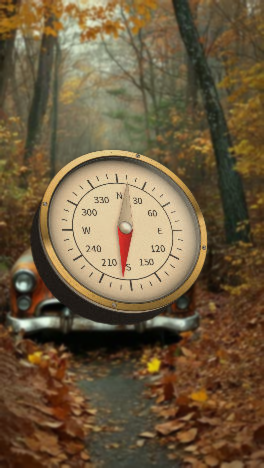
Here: 190 °
